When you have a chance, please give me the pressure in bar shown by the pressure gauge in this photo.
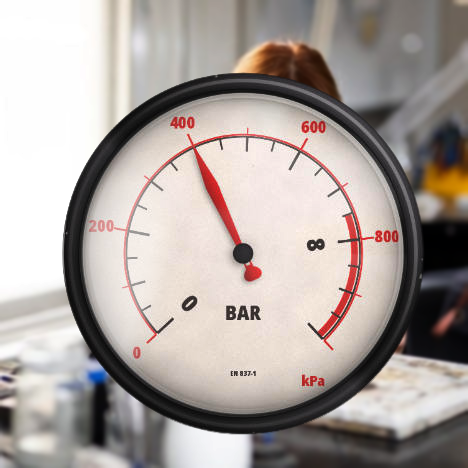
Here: 4 bar
